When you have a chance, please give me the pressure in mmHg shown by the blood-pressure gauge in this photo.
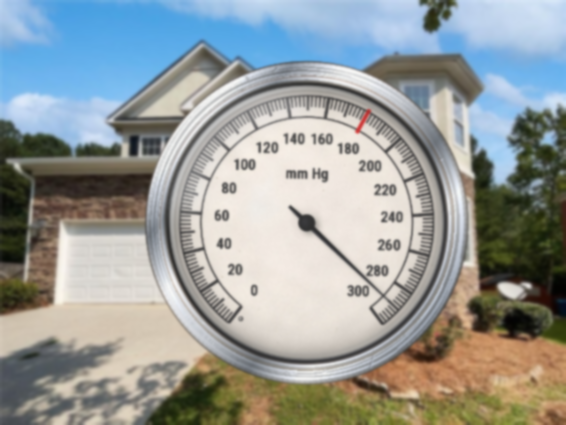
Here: 290 mmHg
